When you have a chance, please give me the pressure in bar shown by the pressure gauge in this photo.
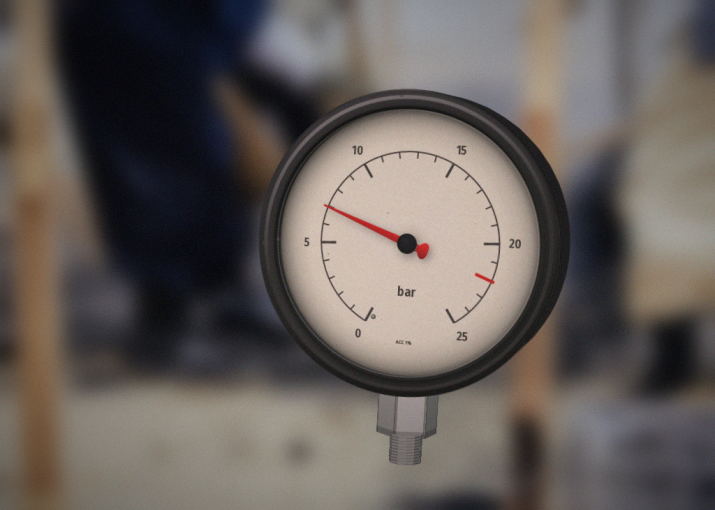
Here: 7 bar
